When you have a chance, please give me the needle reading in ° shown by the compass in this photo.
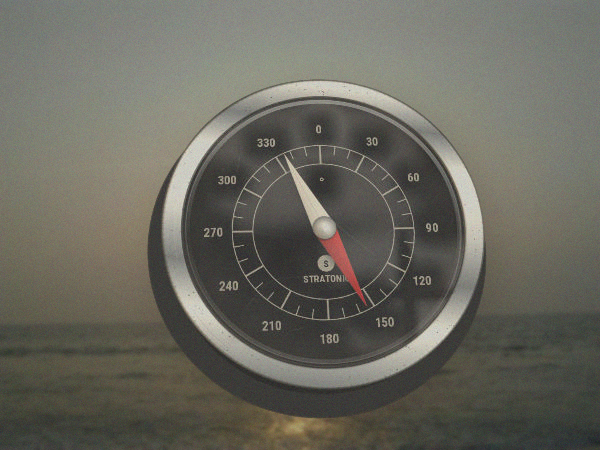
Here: 155 °
